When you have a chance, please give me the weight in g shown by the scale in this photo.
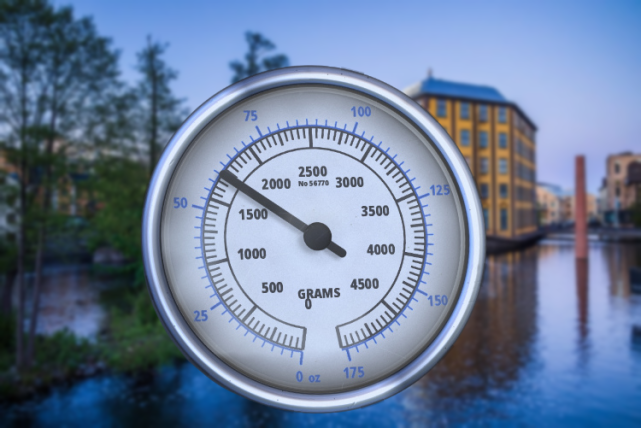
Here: 1700 g
